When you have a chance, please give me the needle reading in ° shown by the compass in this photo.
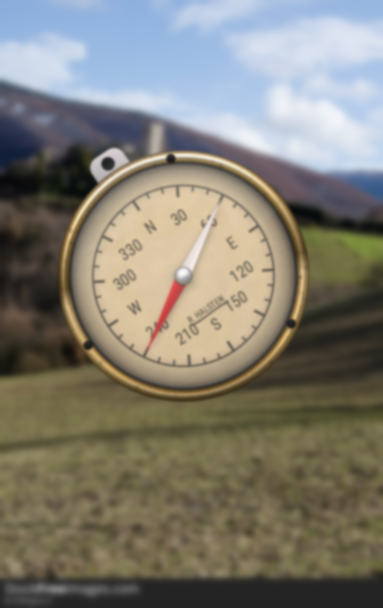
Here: 240 °
